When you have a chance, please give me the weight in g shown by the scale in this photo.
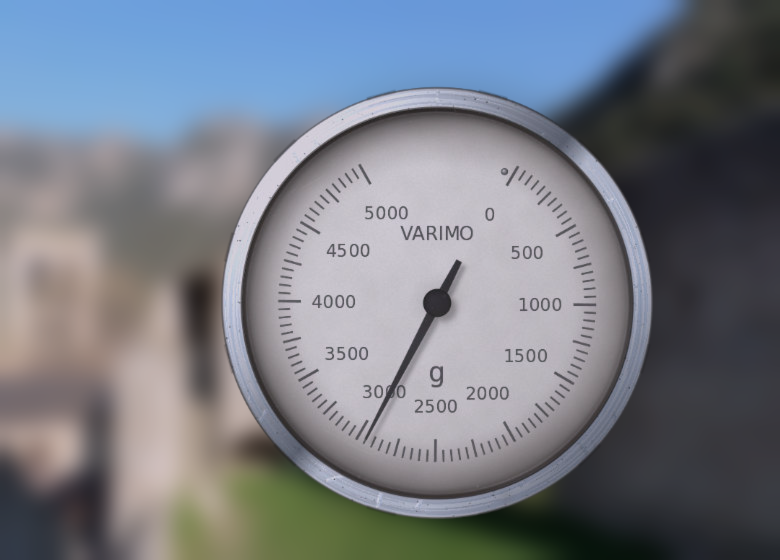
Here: 2950 g
